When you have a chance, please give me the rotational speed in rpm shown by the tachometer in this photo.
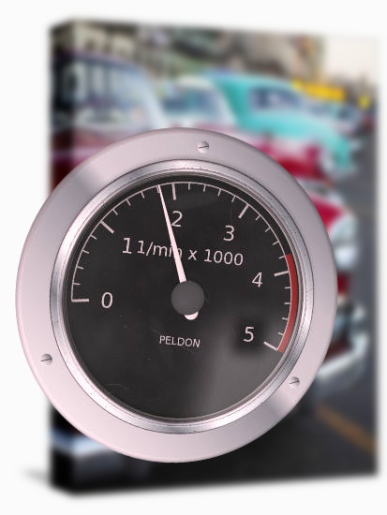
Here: 1800 rpm
